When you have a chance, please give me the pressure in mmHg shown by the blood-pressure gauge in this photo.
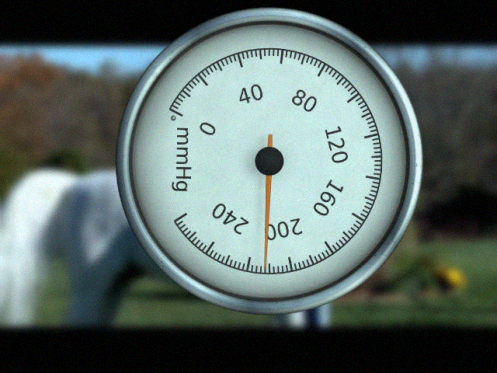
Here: 212 mmHg
